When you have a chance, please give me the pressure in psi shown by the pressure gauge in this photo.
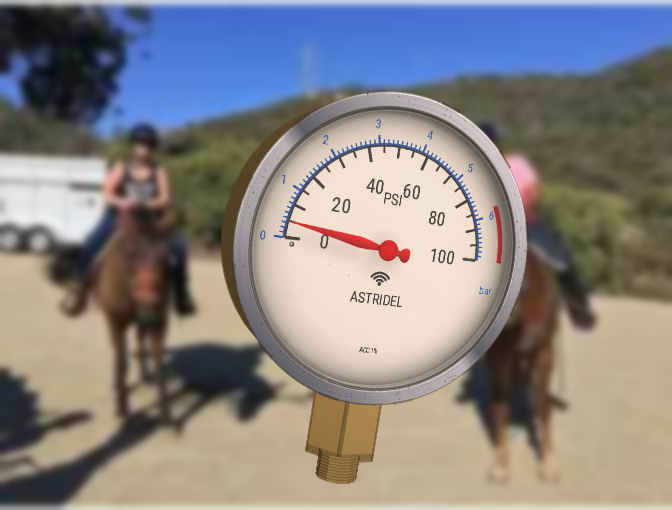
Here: 5 psi
